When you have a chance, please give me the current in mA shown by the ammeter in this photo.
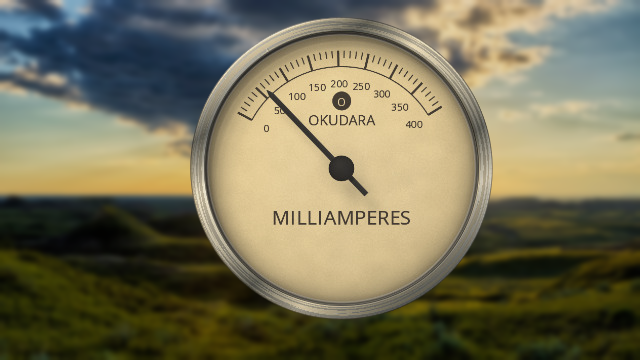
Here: 60 mA
